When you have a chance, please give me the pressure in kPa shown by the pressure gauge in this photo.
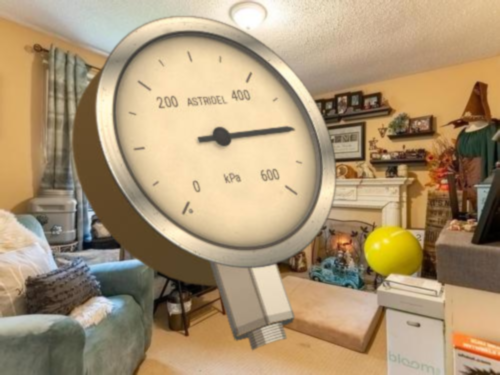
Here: 500 kPa
